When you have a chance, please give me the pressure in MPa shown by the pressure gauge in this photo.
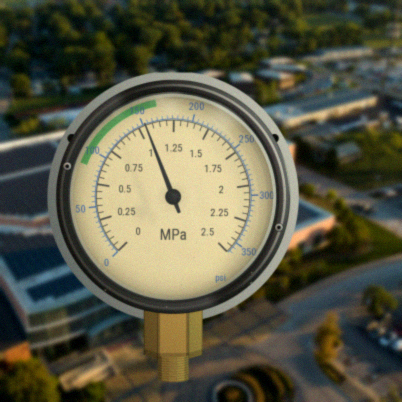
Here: 1.05 MPa
